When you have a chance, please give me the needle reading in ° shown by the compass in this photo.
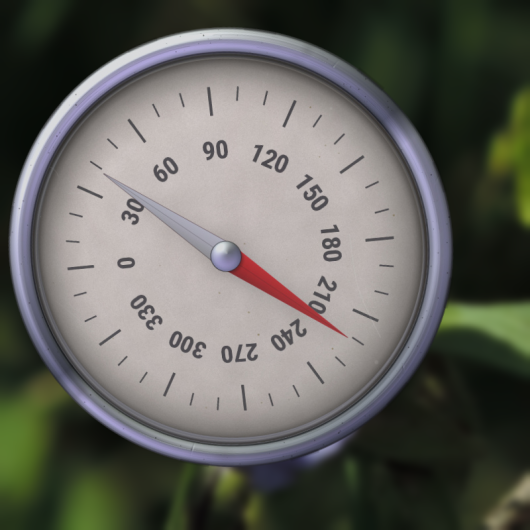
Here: 220 °
